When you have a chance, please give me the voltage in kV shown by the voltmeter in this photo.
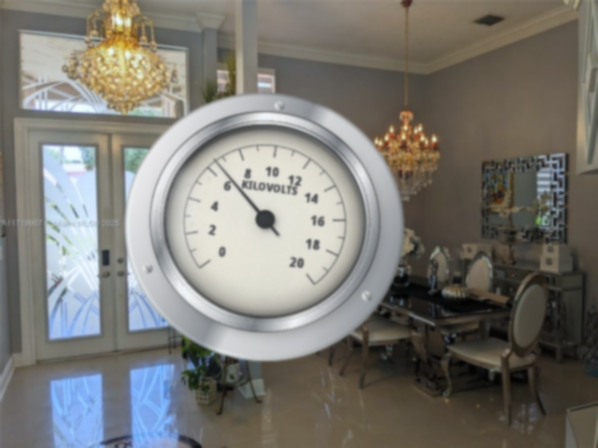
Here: 6.5 kV
